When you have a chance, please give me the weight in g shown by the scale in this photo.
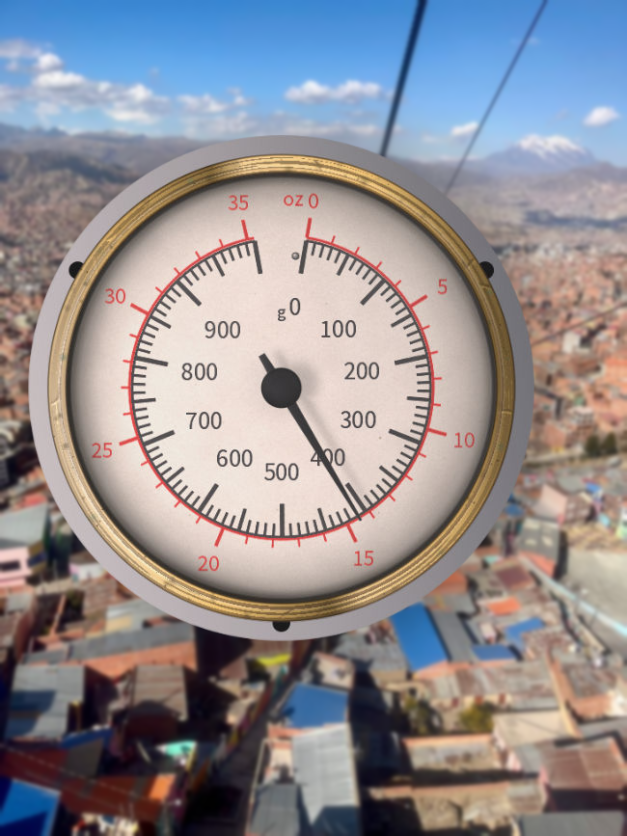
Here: 410 g
